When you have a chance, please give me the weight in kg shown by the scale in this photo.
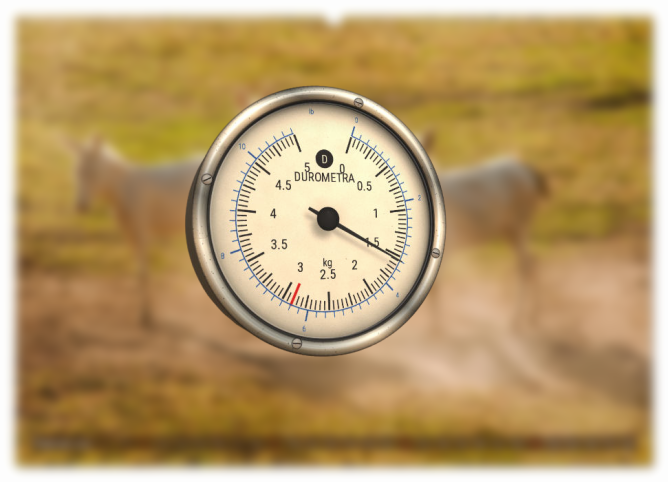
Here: 1.55 kg
